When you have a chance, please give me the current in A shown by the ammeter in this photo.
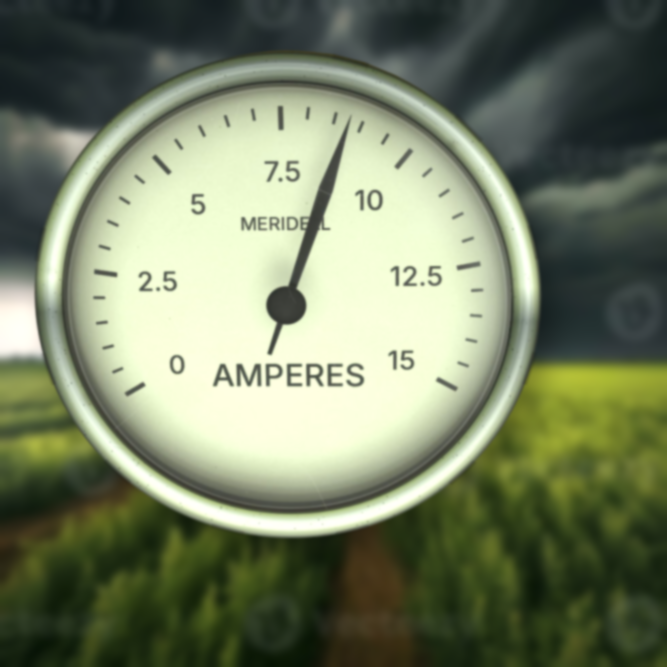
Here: 8.75 A
